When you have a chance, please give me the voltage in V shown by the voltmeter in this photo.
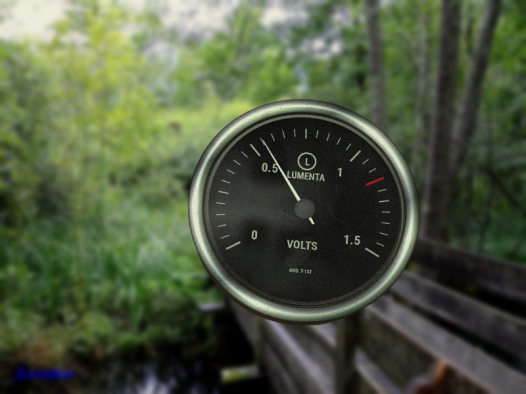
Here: 0.55 V
